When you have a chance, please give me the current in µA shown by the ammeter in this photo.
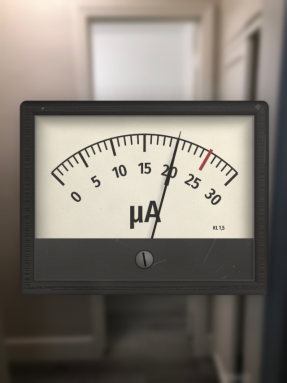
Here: 20 µA
